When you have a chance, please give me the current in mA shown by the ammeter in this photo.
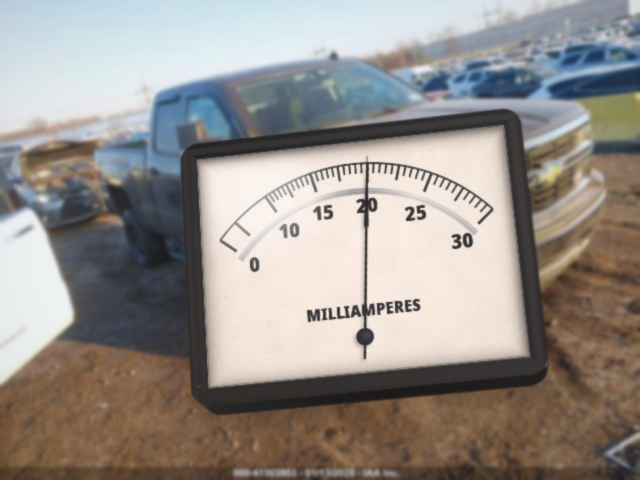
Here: 20 mA
